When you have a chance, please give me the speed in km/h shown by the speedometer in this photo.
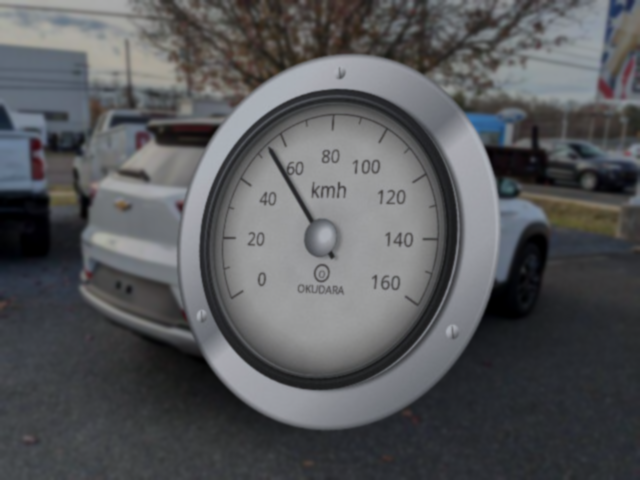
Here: 55 km/h
